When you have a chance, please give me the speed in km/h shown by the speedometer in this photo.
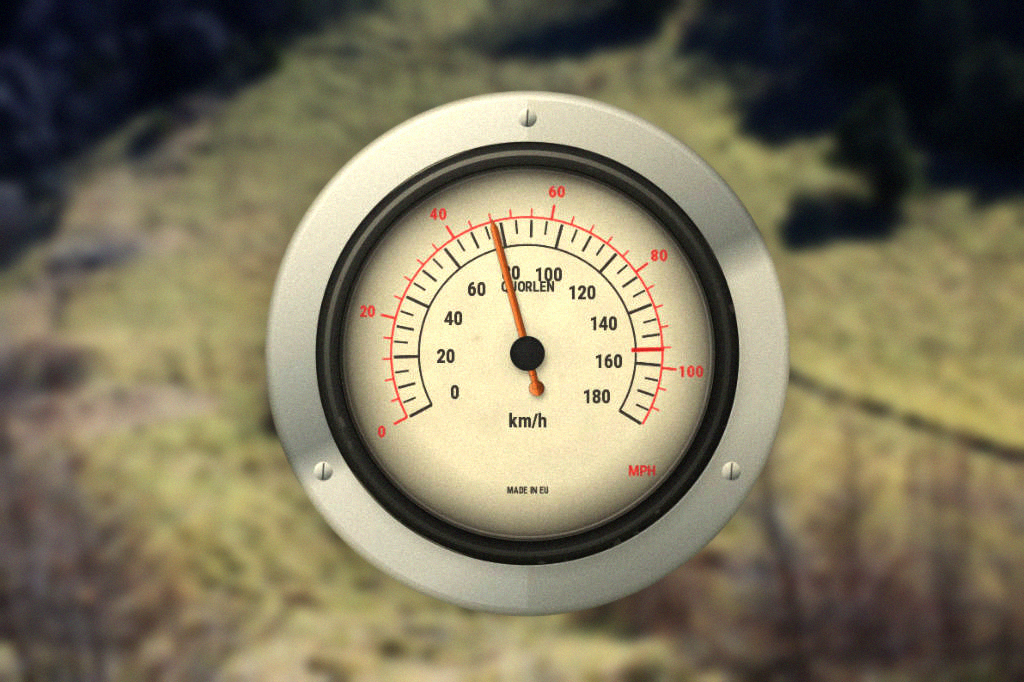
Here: 77.5 km/h
